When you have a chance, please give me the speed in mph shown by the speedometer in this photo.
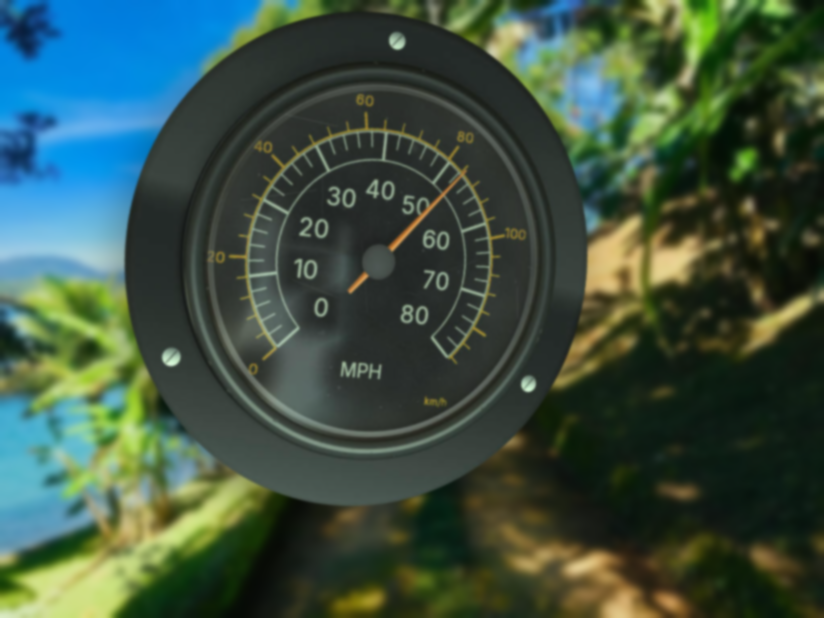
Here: 52 mph
